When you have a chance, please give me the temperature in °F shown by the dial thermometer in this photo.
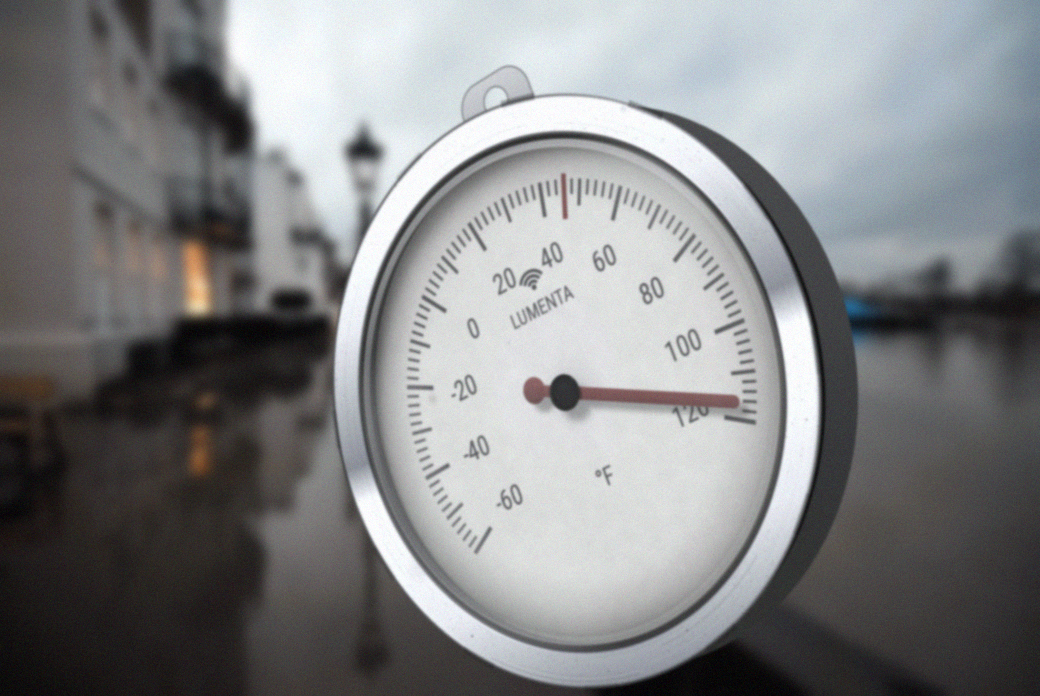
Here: 116 °F
